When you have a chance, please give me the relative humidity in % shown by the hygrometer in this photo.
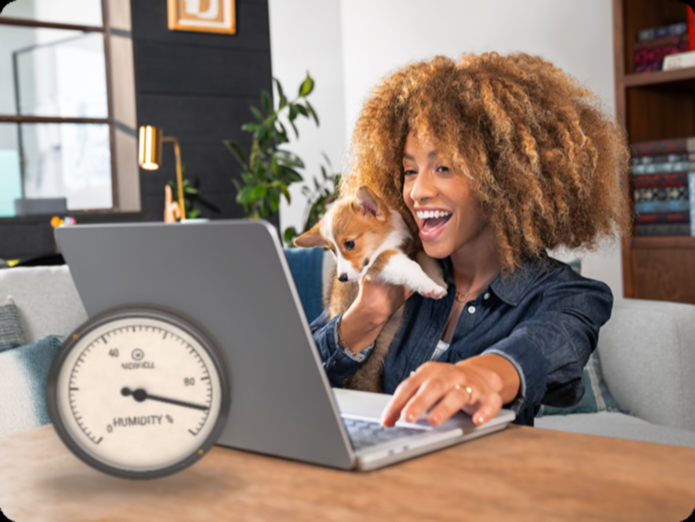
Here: 90 %
